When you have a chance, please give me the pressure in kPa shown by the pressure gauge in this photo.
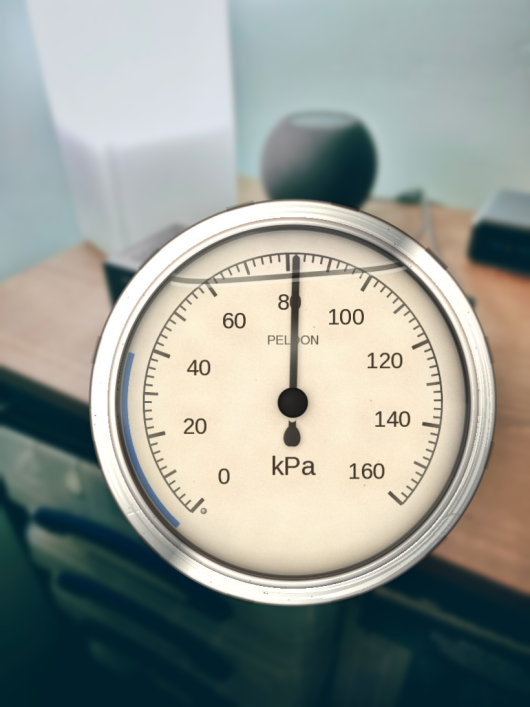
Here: 82 kPa
